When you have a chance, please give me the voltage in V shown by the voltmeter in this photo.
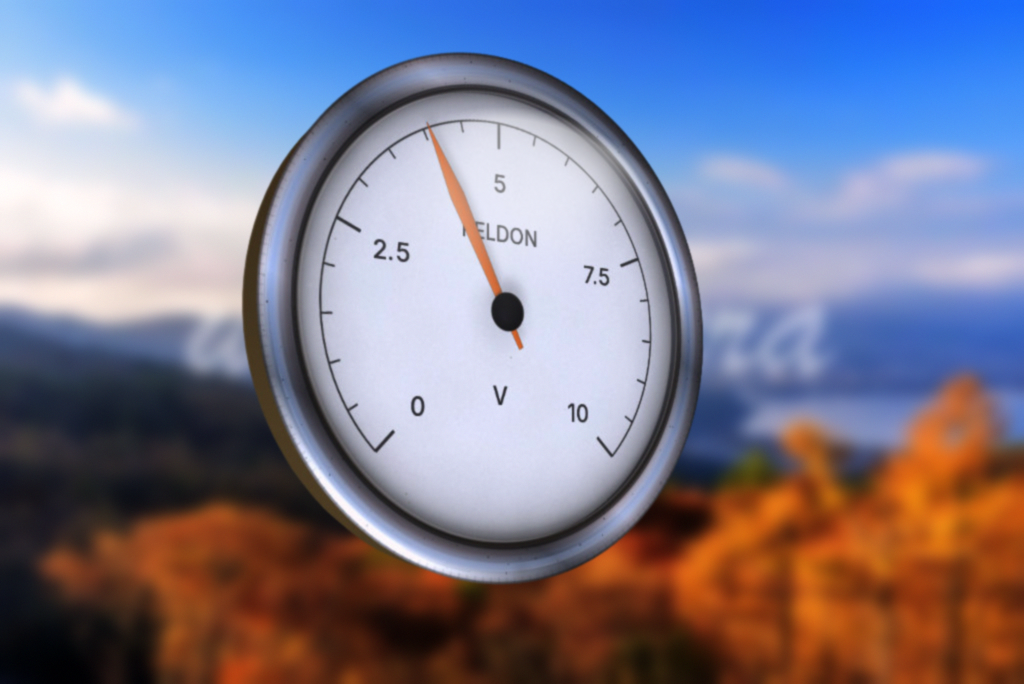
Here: 4 V
